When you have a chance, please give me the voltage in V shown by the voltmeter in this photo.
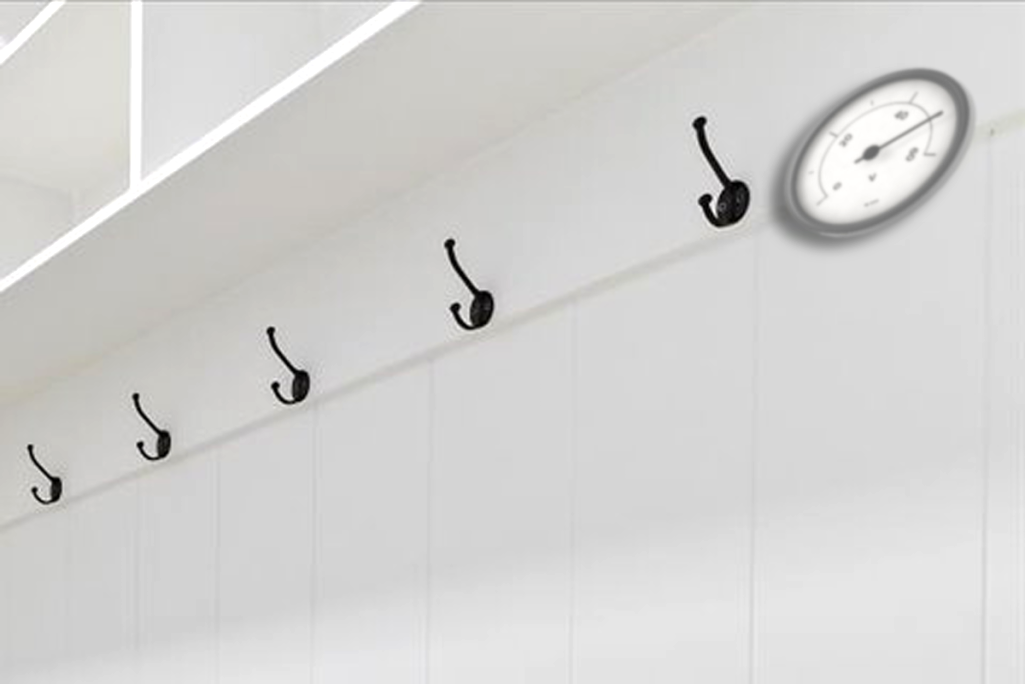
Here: 50 V
